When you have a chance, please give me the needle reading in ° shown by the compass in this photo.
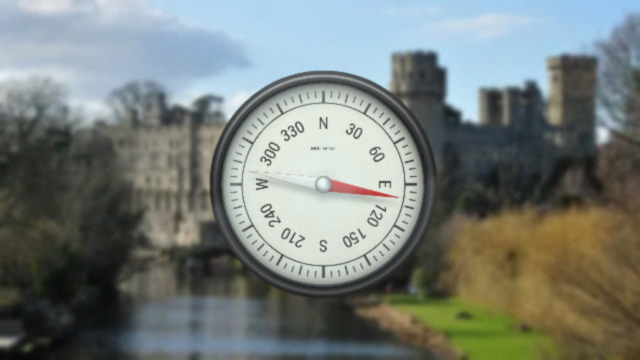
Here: 100 °
